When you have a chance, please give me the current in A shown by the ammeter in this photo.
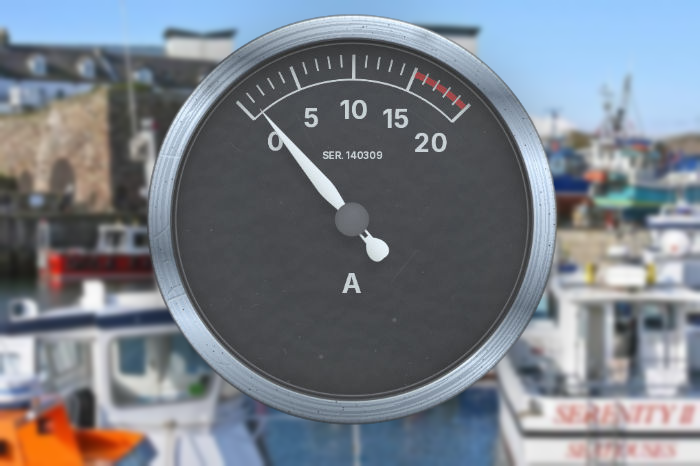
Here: 1 A
